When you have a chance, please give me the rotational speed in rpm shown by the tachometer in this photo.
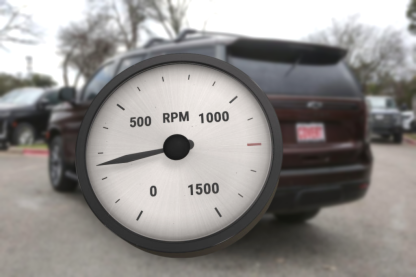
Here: 250 rpm
